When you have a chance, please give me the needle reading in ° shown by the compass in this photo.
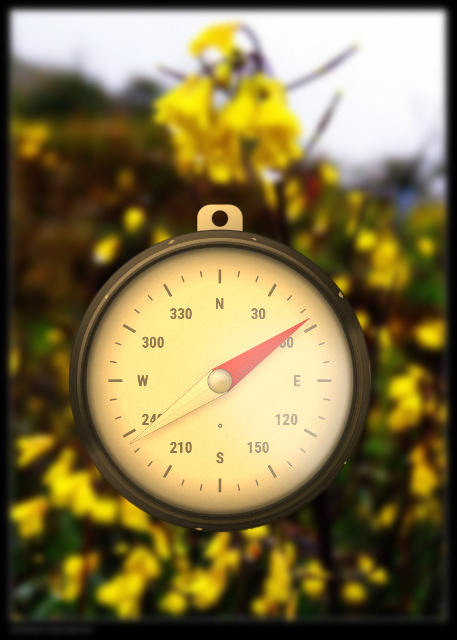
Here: 55 °
